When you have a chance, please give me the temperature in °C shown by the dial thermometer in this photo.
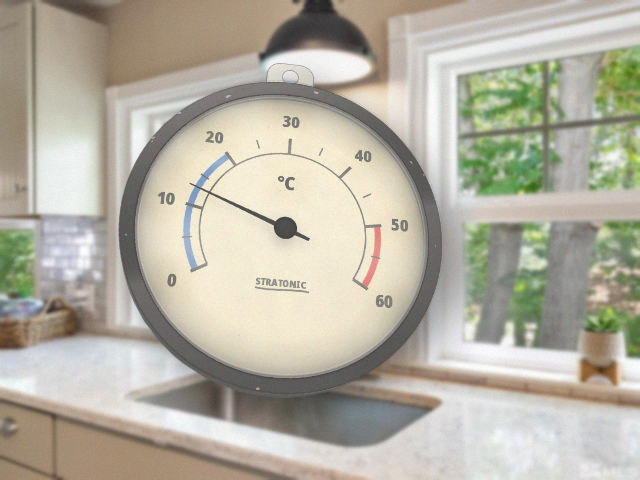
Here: 12.5 °C
